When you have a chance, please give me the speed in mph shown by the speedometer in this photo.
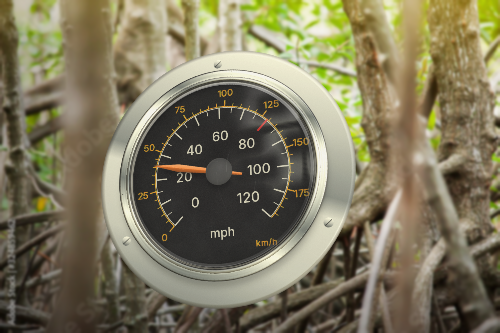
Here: 25 mph
